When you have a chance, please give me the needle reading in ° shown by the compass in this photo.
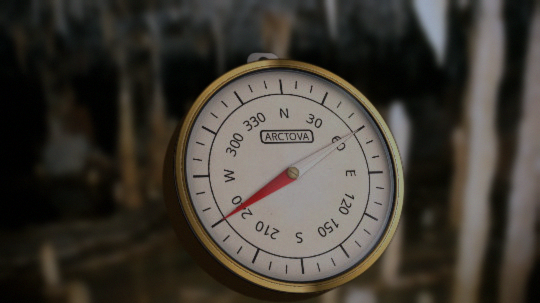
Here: 240 °
